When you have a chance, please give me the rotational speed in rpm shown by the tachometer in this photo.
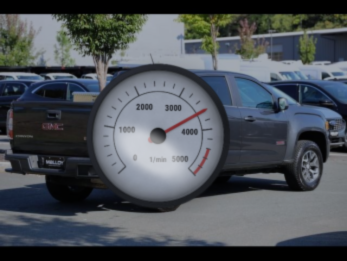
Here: 3600 rpm
